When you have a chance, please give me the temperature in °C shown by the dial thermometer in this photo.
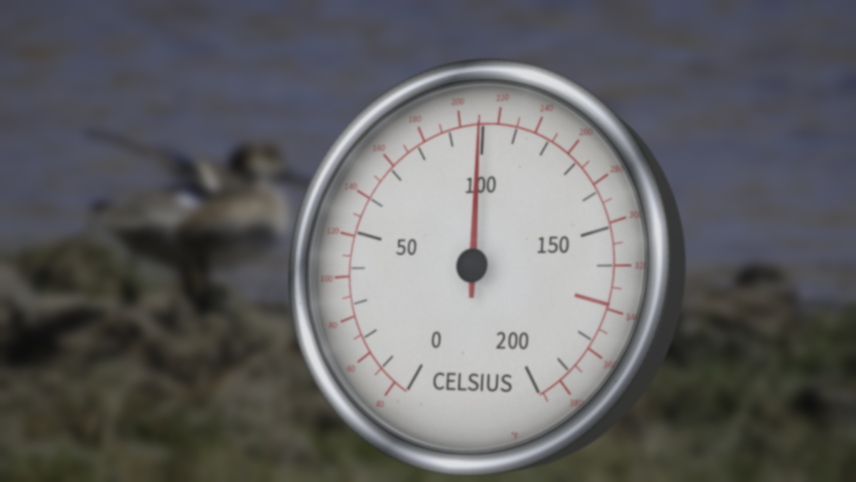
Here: 100 °C
